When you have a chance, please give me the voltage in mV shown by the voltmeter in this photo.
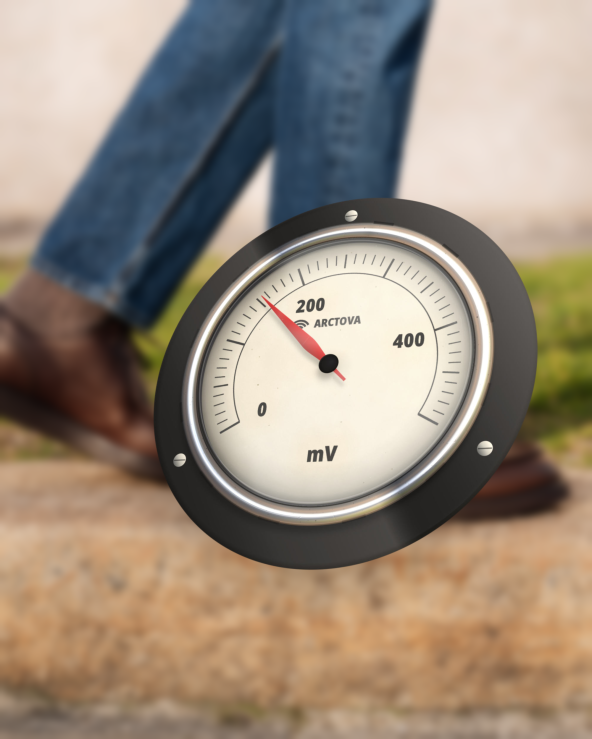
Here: 155 mV
